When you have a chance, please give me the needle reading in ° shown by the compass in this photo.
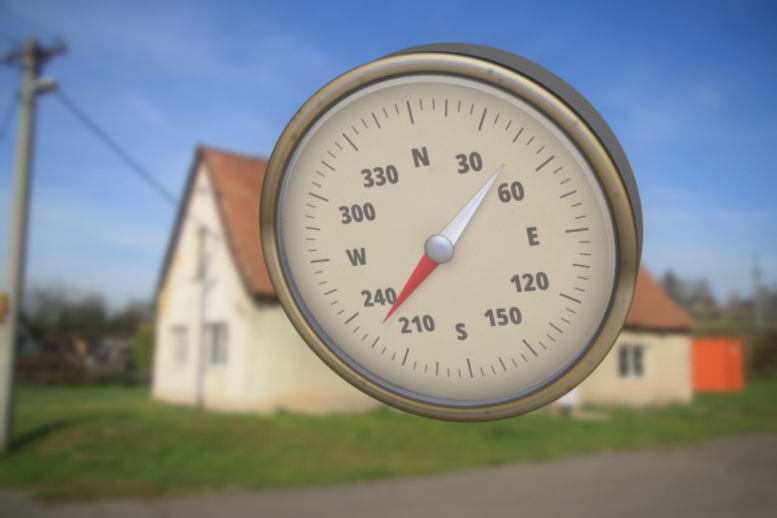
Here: 227.5 °
